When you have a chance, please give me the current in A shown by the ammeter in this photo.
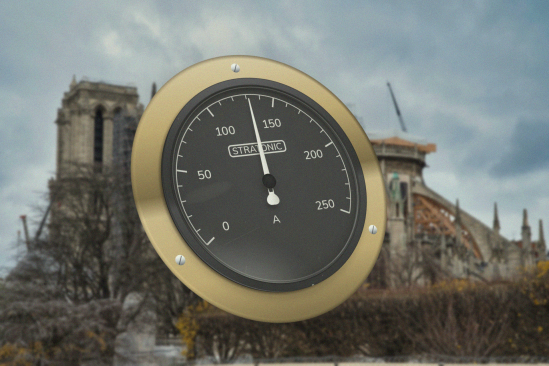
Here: 130 A
